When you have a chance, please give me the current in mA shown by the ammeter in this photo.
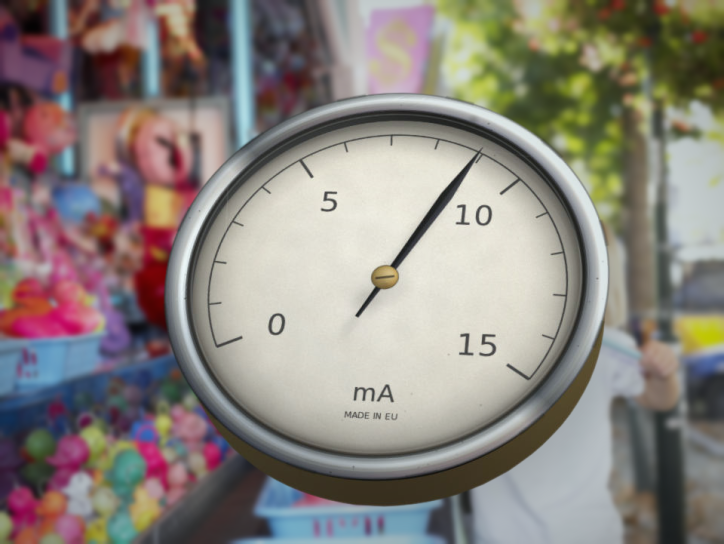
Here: 9 mA
